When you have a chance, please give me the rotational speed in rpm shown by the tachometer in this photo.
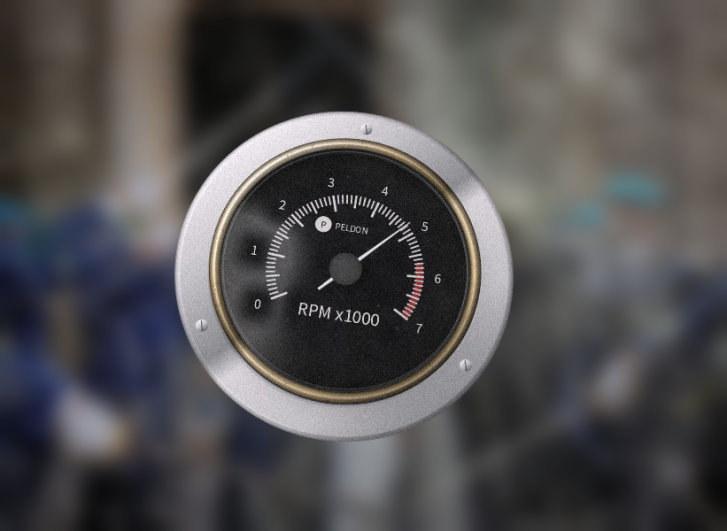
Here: 4800 rpm
